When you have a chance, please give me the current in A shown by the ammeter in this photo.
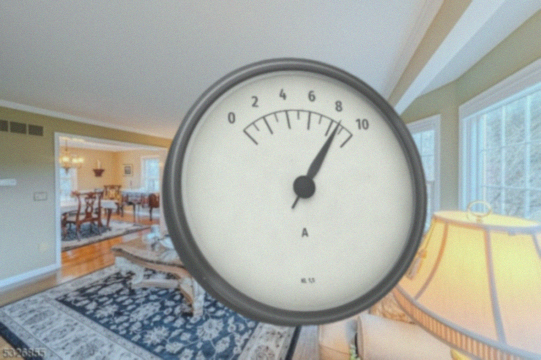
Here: 8.5 A
